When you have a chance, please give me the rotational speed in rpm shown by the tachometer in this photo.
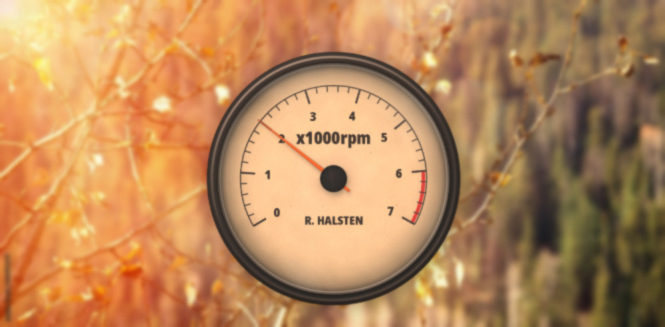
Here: 2000 rpm
